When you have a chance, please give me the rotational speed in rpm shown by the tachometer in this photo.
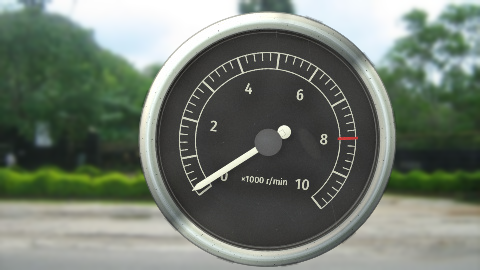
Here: 200 rpm
